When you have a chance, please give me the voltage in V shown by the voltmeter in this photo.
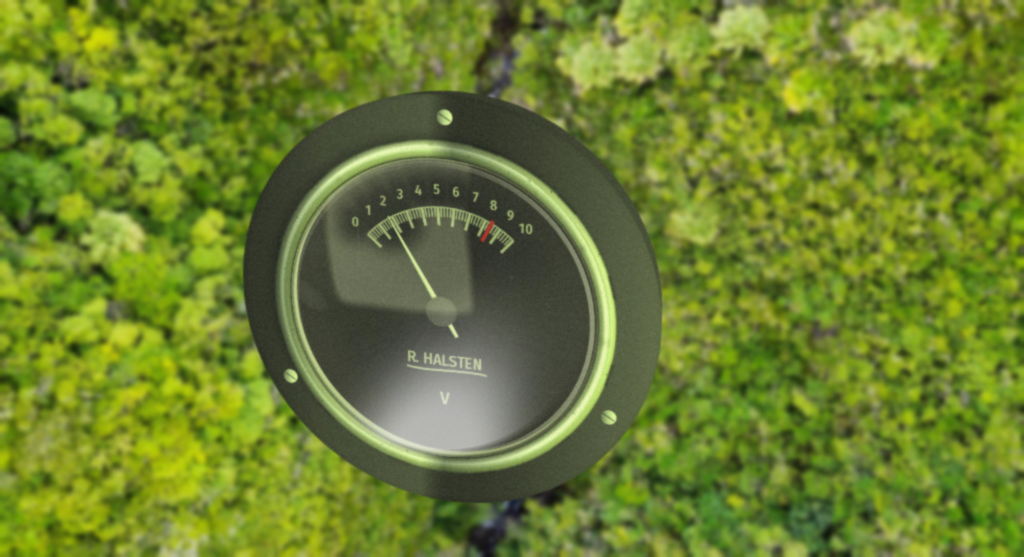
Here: 2 V
